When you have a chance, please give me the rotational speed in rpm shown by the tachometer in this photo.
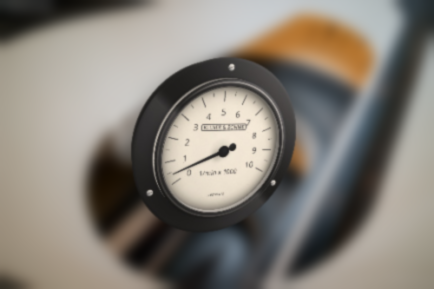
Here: 500 rpm
